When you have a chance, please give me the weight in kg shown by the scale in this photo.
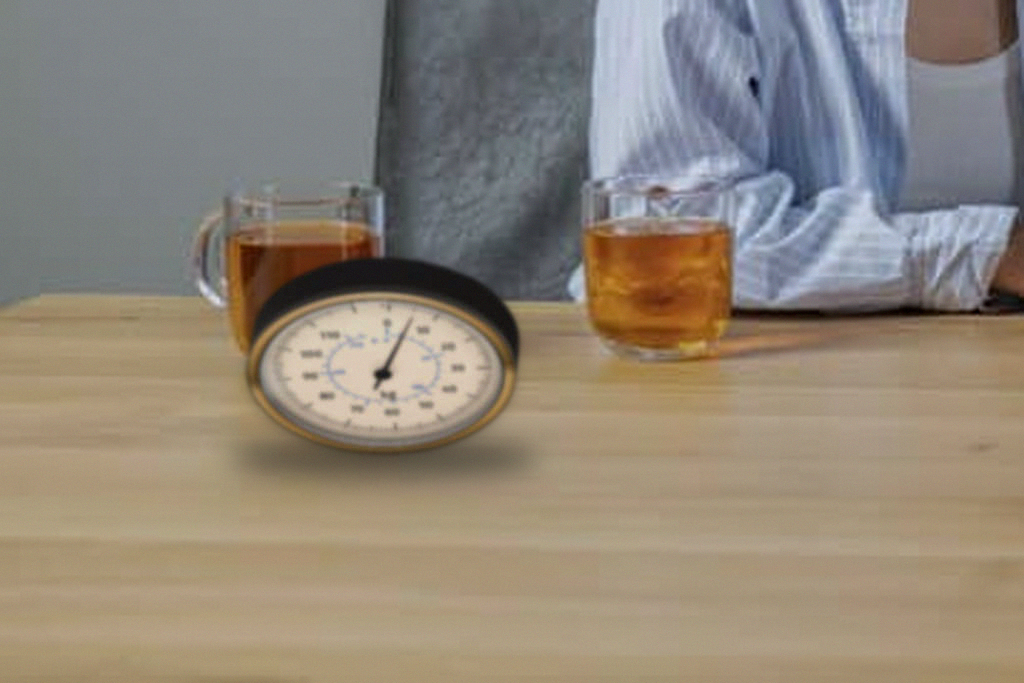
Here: 5 kg
